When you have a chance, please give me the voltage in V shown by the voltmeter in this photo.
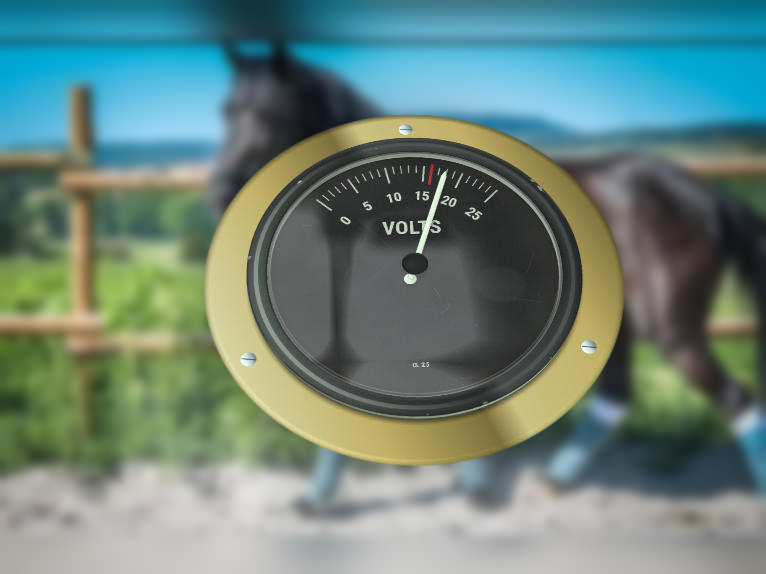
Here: 18 V
